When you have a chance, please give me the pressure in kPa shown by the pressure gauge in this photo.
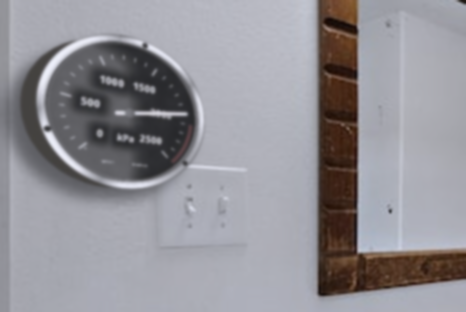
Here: 2000 kPa
